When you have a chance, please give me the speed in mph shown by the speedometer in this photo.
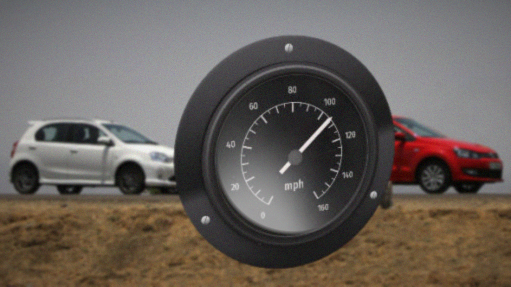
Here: 105 mph
